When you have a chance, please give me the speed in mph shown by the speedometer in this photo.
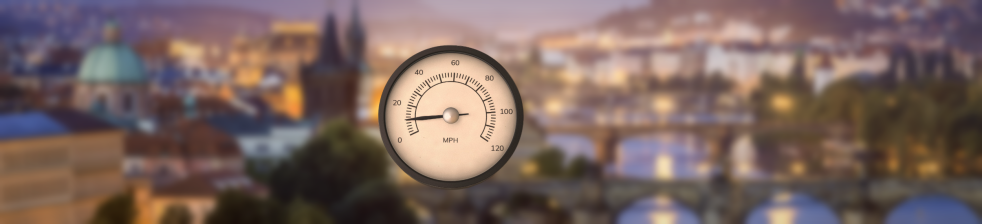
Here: 10 mph
